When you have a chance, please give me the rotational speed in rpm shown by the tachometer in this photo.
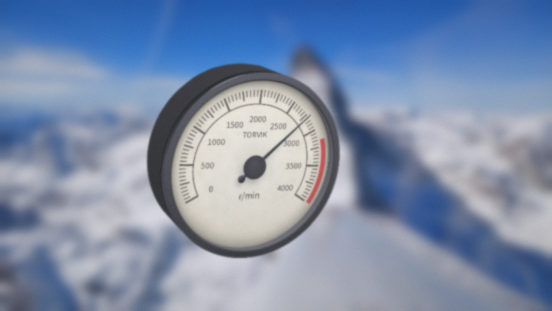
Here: 2750 rpm
